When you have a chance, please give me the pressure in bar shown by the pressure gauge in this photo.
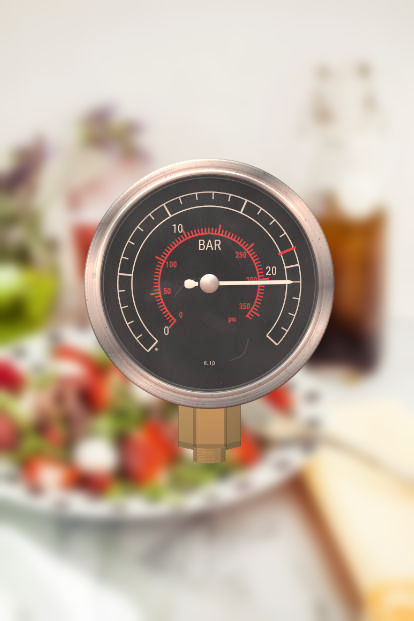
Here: 21 bar
